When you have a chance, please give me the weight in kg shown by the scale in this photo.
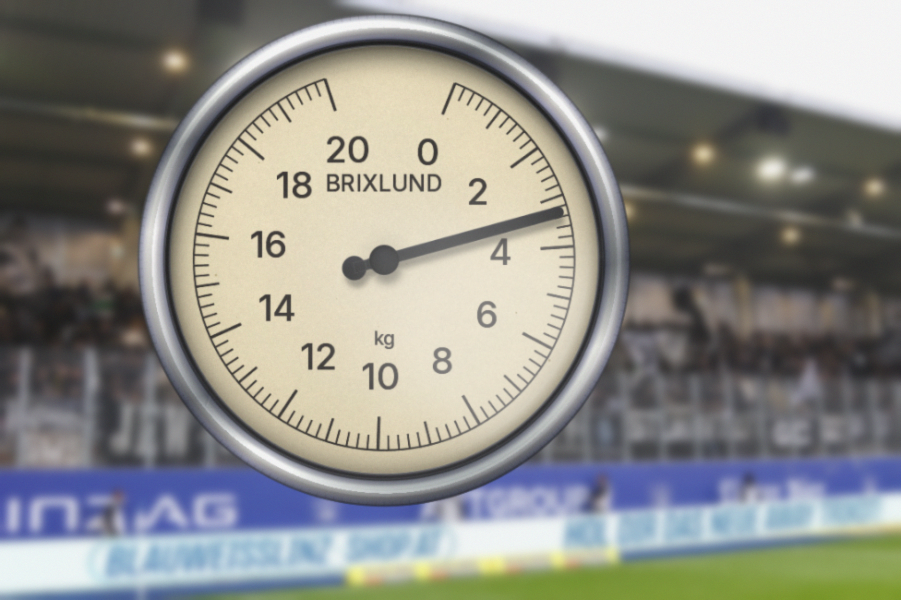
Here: 3.3 kg
